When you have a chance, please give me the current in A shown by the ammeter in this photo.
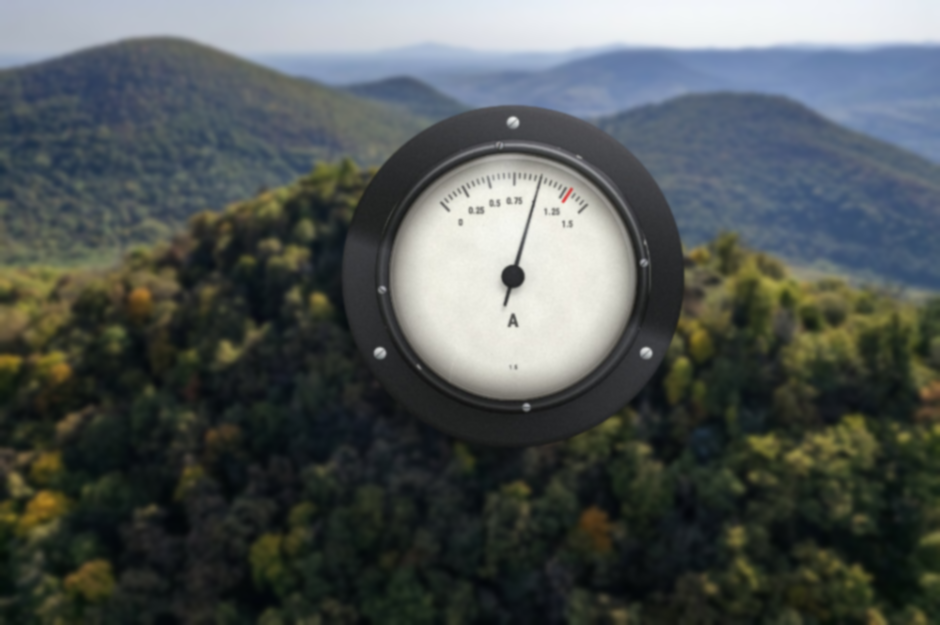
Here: 1 A
